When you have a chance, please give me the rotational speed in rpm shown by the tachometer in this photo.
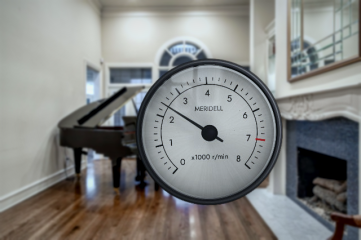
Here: 2400 rpm
